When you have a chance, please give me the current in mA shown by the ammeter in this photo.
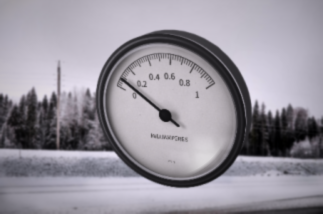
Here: 0.1 mA
